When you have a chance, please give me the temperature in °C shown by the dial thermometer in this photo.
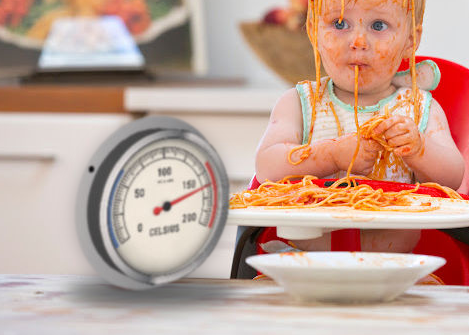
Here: 162.5 °C
